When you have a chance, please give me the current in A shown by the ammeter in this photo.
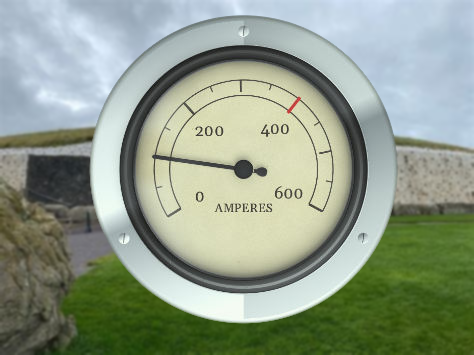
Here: 100 A
